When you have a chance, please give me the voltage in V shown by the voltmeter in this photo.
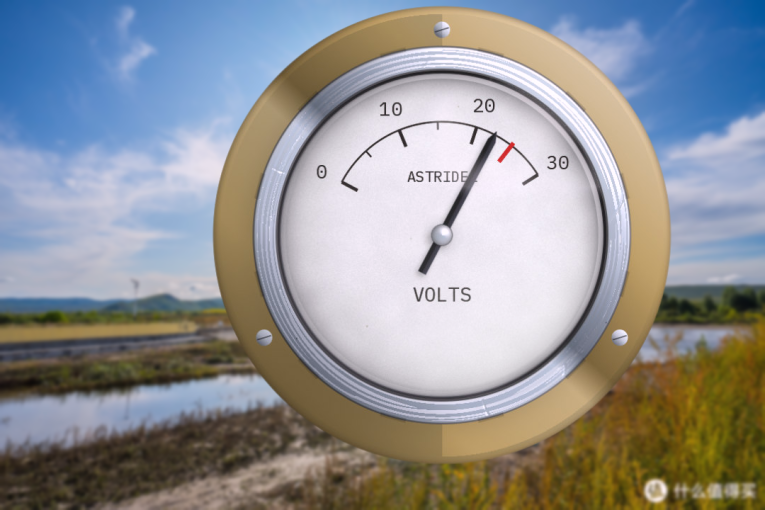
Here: 22.5 V
